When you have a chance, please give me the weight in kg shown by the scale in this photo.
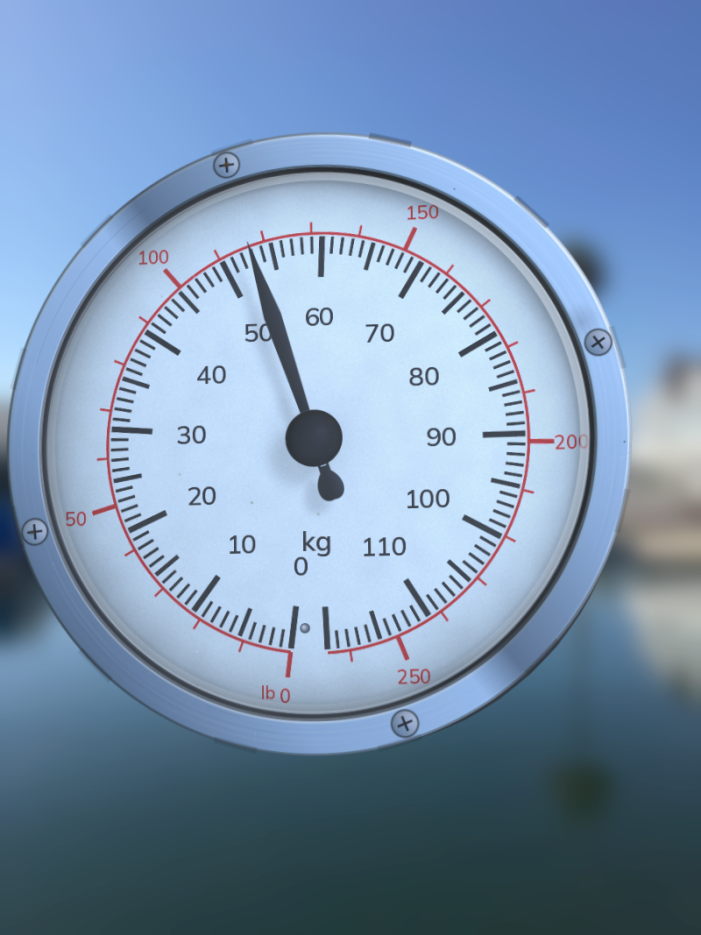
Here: 53 kg
